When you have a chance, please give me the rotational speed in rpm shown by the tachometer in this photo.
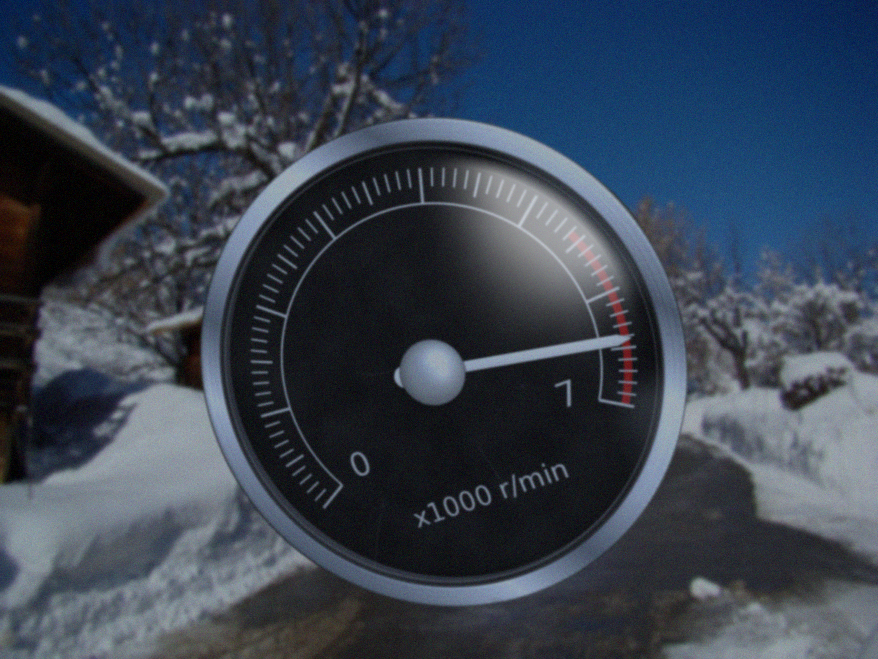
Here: 6400 rpm
